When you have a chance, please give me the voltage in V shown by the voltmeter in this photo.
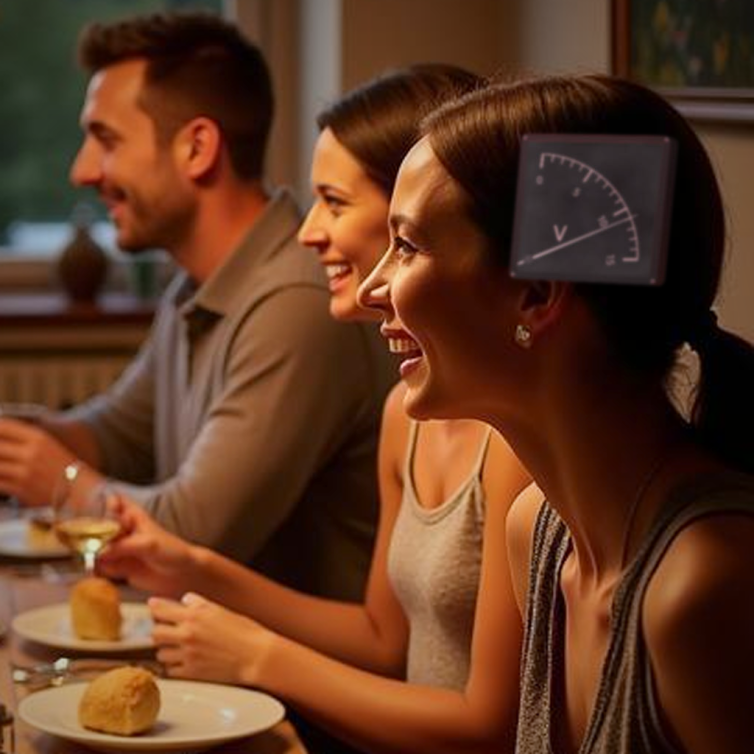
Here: 11 V
